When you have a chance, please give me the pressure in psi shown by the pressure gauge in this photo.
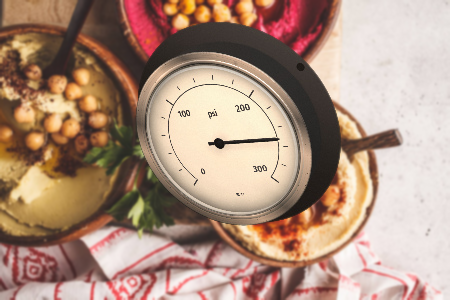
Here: 250 psi
